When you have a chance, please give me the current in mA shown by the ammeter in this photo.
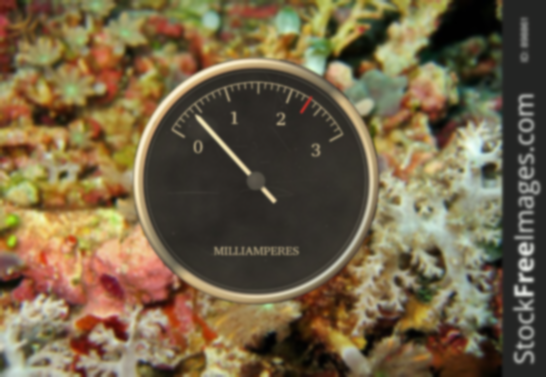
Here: 0.4 mA
